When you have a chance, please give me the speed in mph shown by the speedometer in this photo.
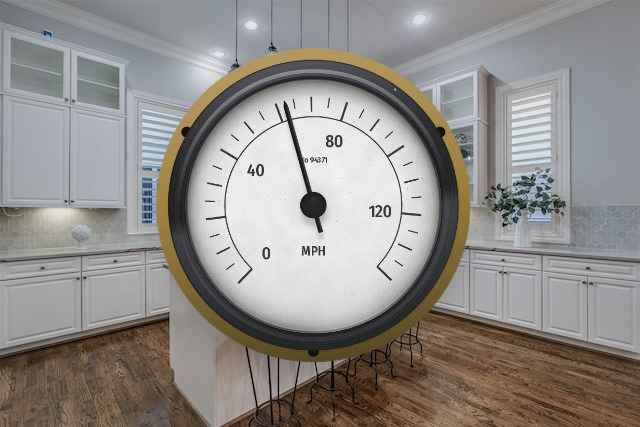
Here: 62.5 mph
